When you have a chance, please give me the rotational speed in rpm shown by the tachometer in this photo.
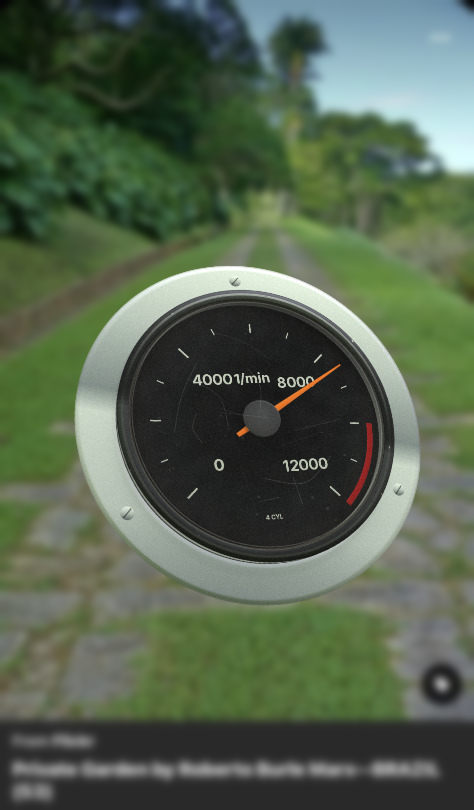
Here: 8500 rpm
